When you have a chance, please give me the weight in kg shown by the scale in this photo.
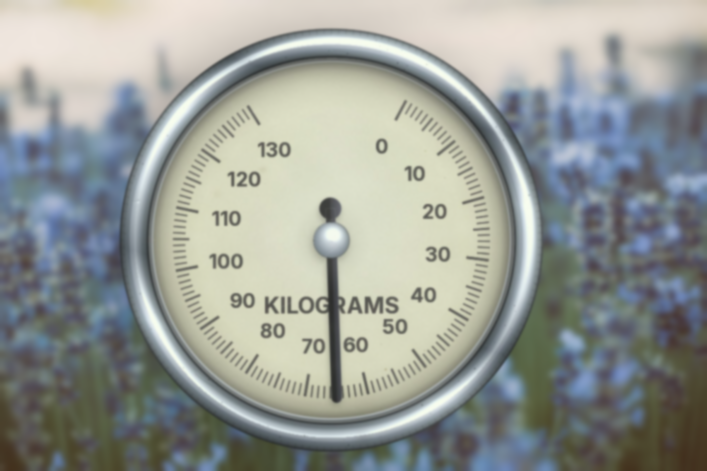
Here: 65 kg
